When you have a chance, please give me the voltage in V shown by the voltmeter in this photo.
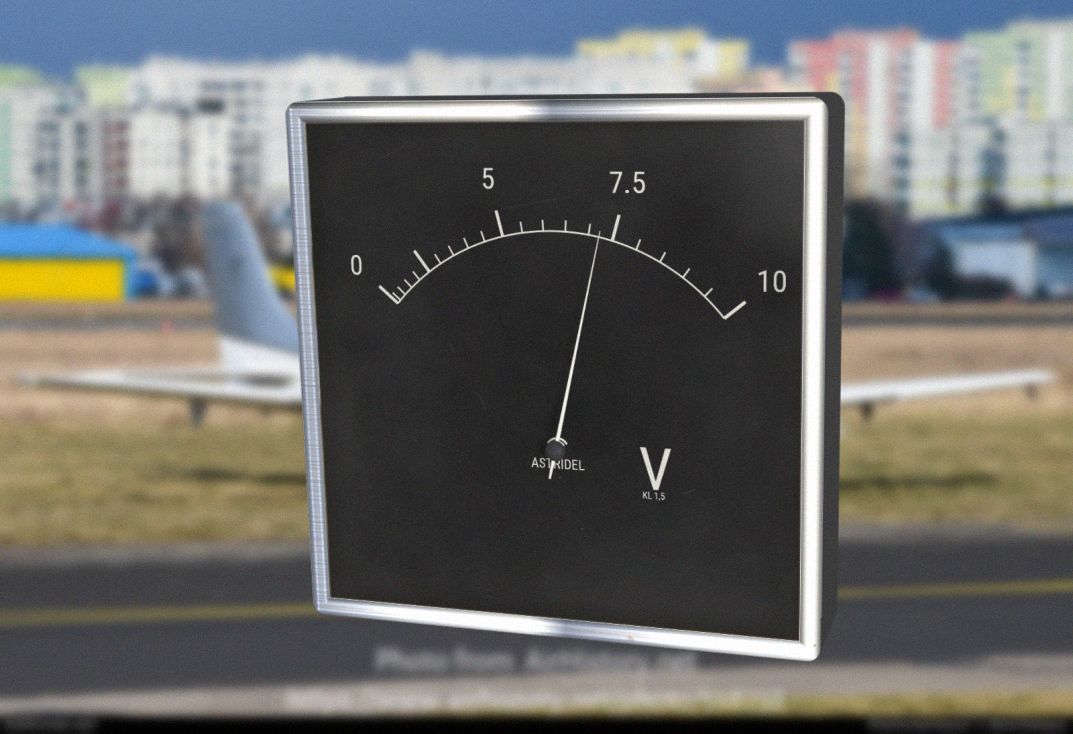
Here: 7.25 V
